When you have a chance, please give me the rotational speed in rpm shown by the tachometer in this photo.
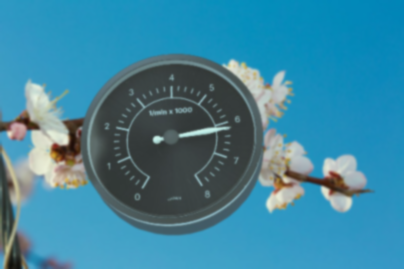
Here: 6200 rpm
